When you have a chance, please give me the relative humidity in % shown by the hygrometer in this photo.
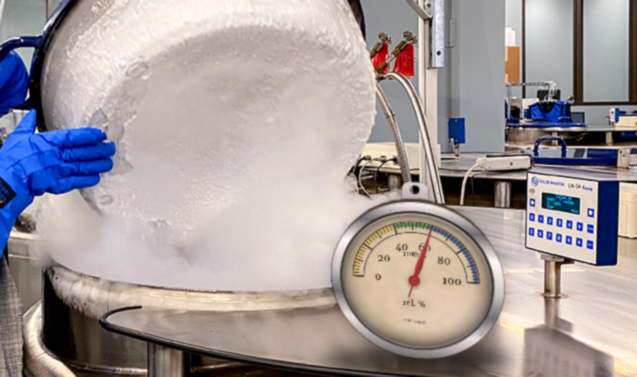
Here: 60 %
